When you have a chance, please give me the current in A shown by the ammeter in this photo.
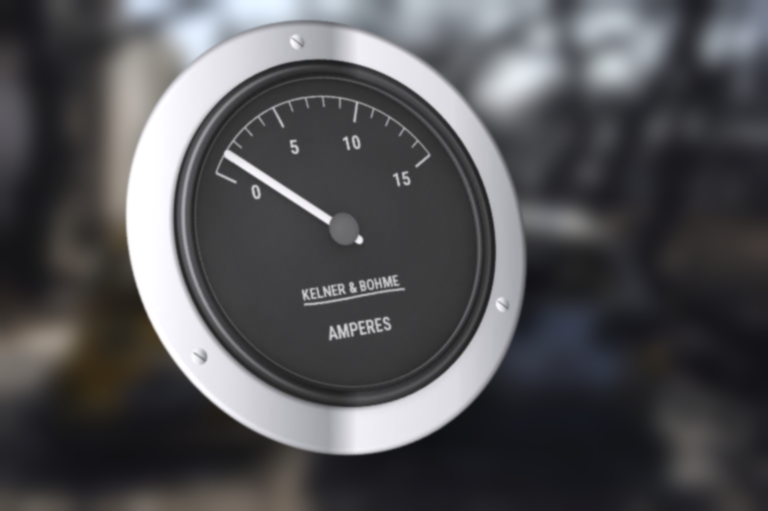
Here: 1 A
